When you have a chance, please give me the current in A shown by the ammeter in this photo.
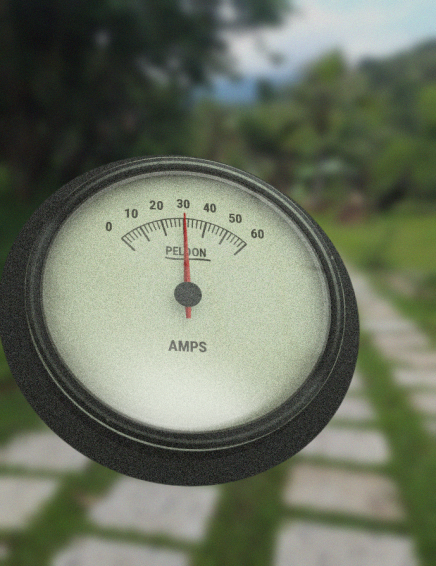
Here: 30 A
